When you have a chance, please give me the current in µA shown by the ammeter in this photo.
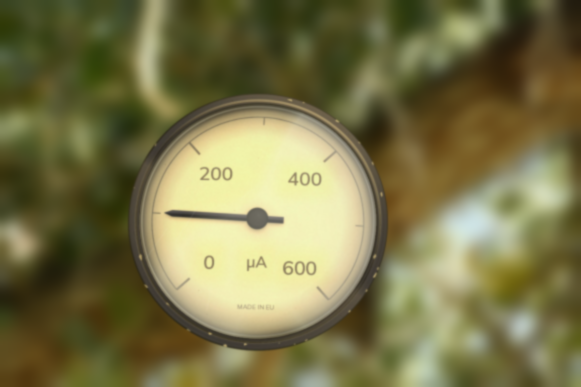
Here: 100 µA
